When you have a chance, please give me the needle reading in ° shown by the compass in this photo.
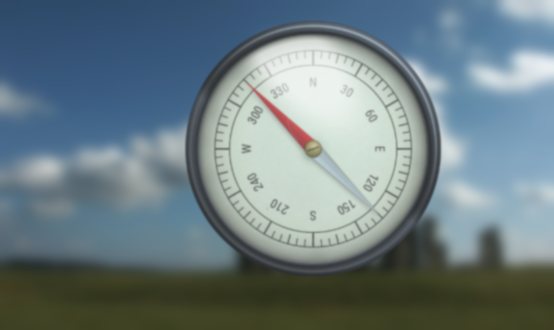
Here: 315 °
